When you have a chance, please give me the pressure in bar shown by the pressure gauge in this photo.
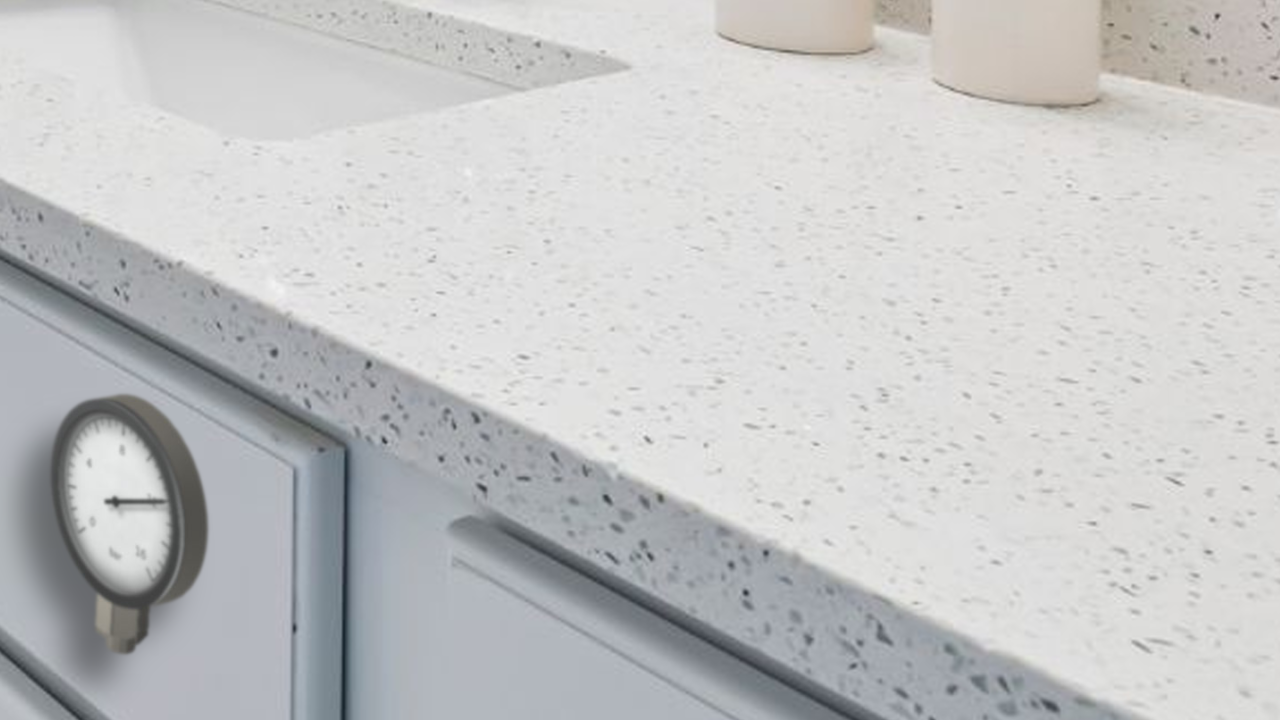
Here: 12 bar
